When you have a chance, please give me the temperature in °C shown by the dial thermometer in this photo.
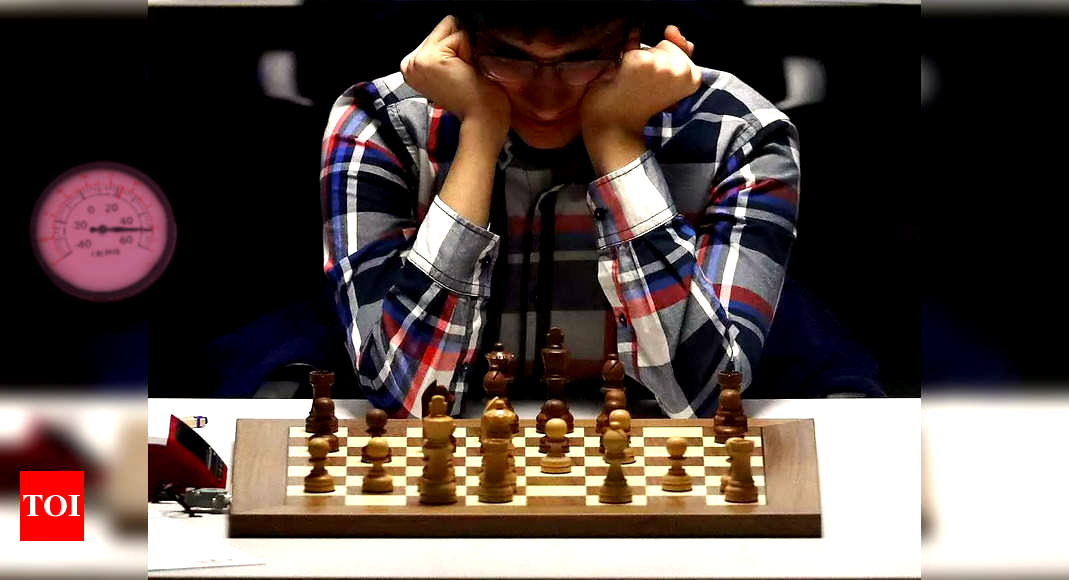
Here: 50 °C
